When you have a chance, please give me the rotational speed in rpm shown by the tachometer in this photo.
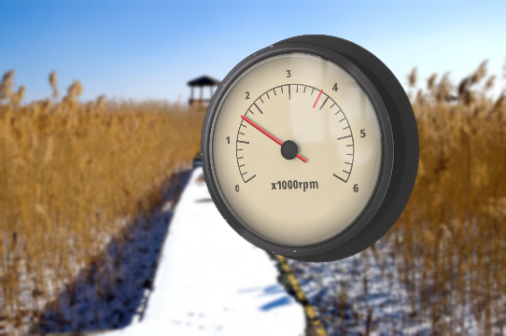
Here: 1600 rpm
